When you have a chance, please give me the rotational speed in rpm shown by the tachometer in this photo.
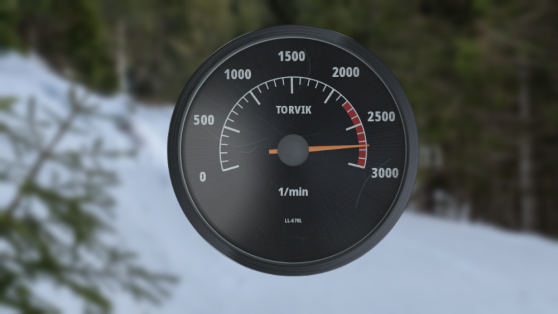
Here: 2750 rpm
